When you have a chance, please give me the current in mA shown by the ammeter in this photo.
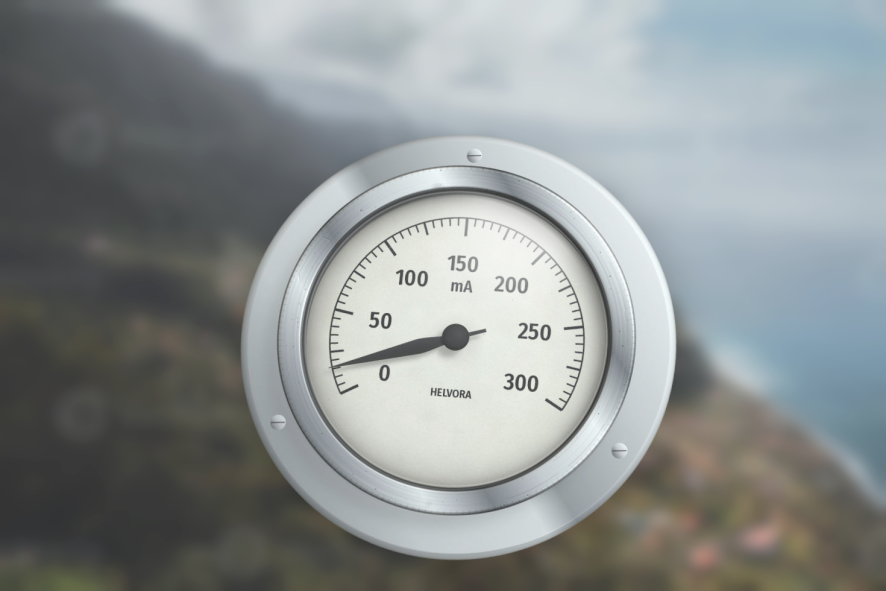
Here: 15 mA
